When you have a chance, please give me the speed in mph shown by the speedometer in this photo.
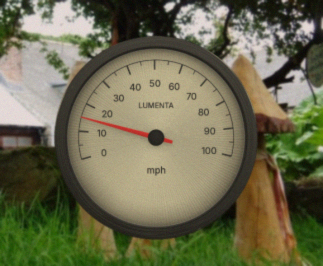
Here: 15 mph
